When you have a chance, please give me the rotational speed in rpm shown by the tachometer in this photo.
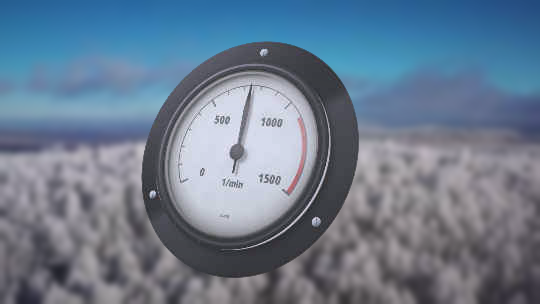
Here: 750 rpm
